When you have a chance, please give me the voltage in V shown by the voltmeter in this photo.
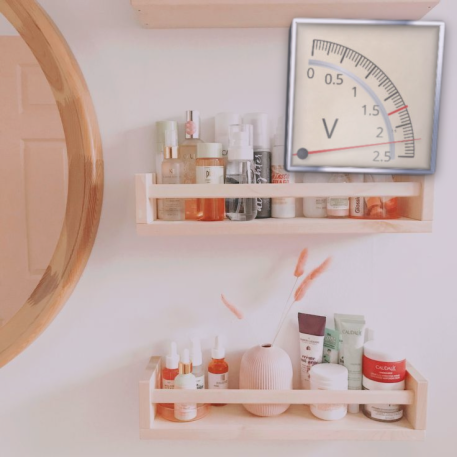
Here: 2.25 V
